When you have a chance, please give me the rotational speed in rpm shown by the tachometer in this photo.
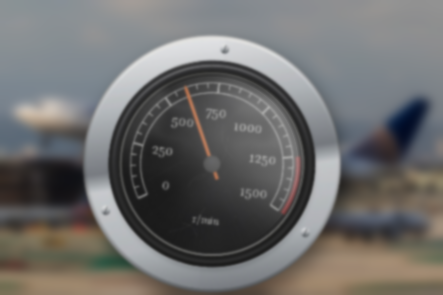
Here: 600 rpm
